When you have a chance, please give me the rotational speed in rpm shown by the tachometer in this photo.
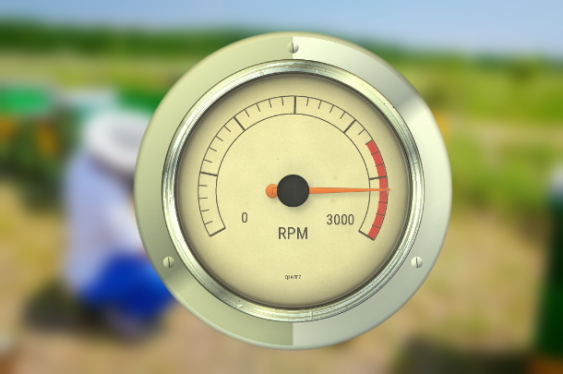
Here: 2600 rpm
